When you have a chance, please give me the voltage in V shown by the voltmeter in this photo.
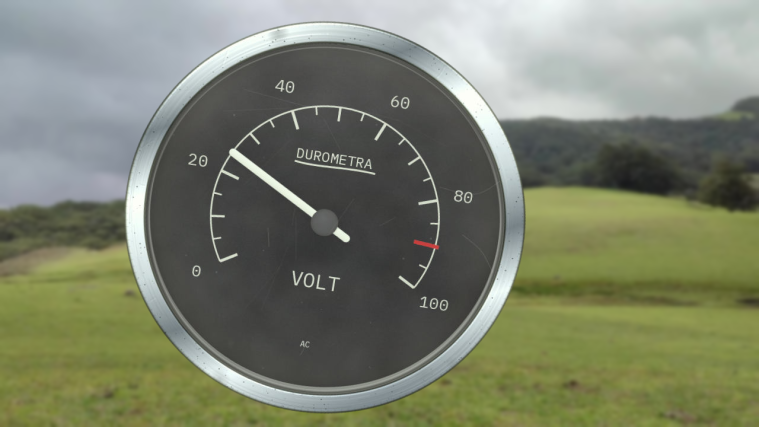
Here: 25 V
